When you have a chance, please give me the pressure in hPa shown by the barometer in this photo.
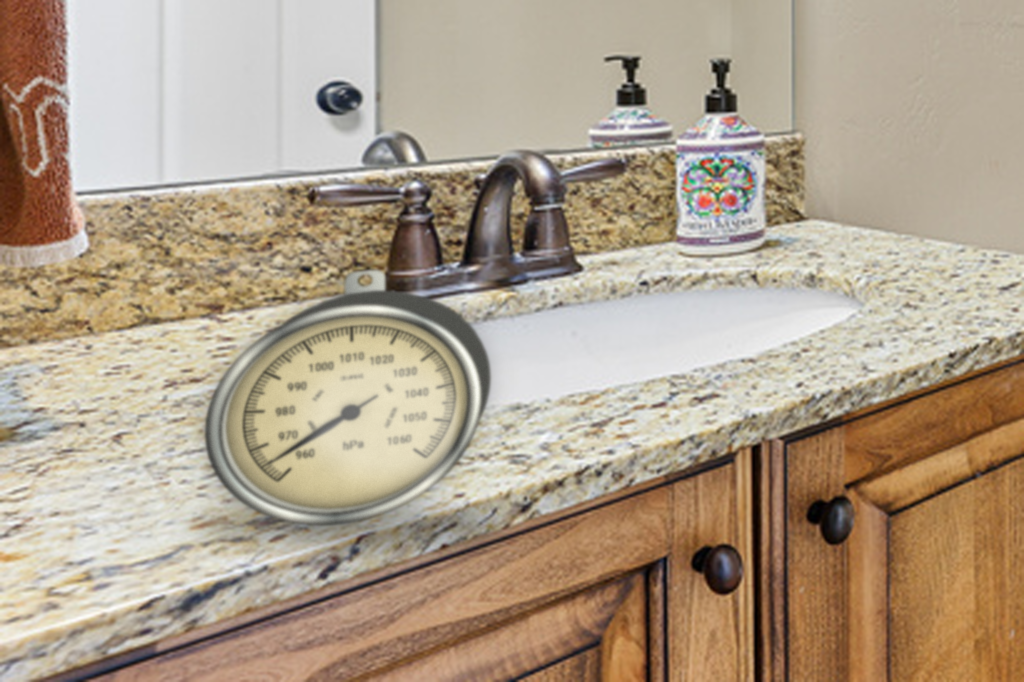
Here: 965 hPa
